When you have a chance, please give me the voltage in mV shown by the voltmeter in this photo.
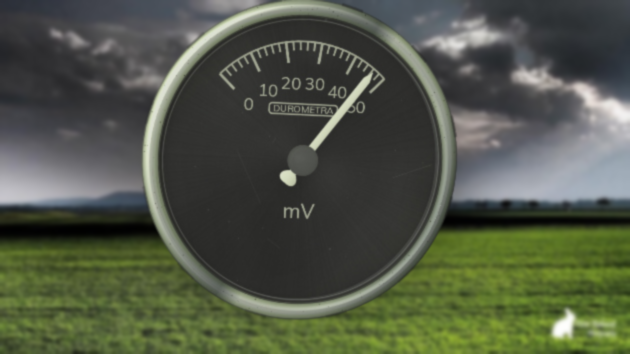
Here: 46 mV
